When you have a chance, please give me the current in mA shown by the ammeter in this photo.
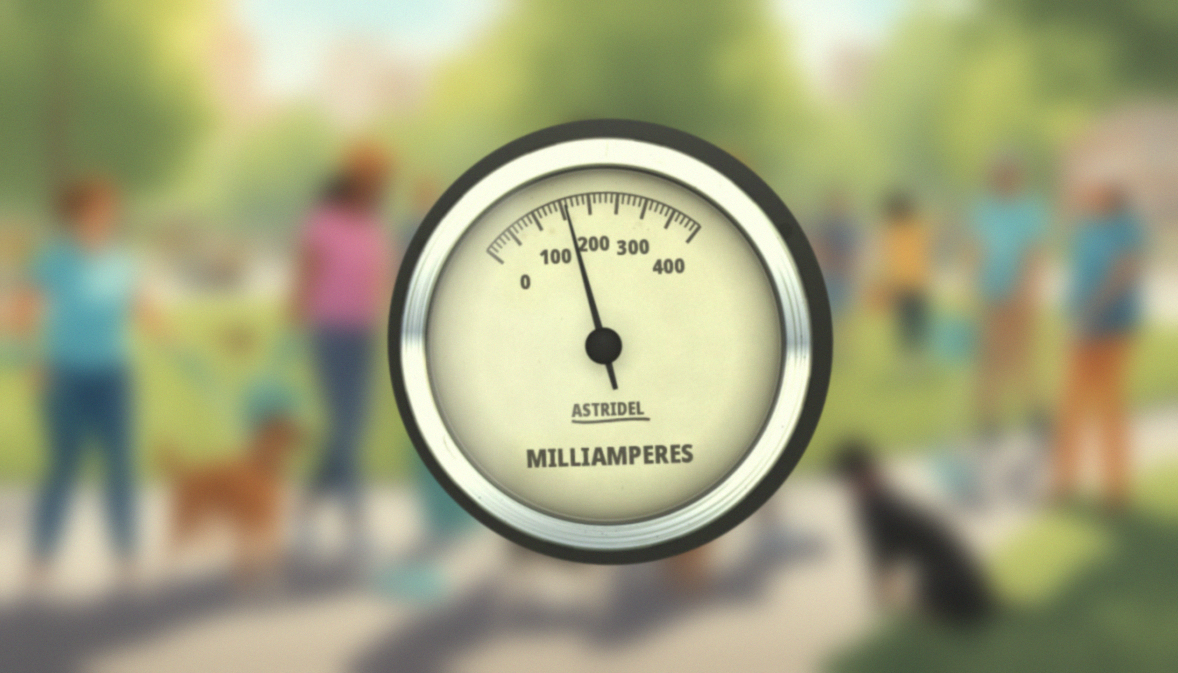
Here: 160 mA
